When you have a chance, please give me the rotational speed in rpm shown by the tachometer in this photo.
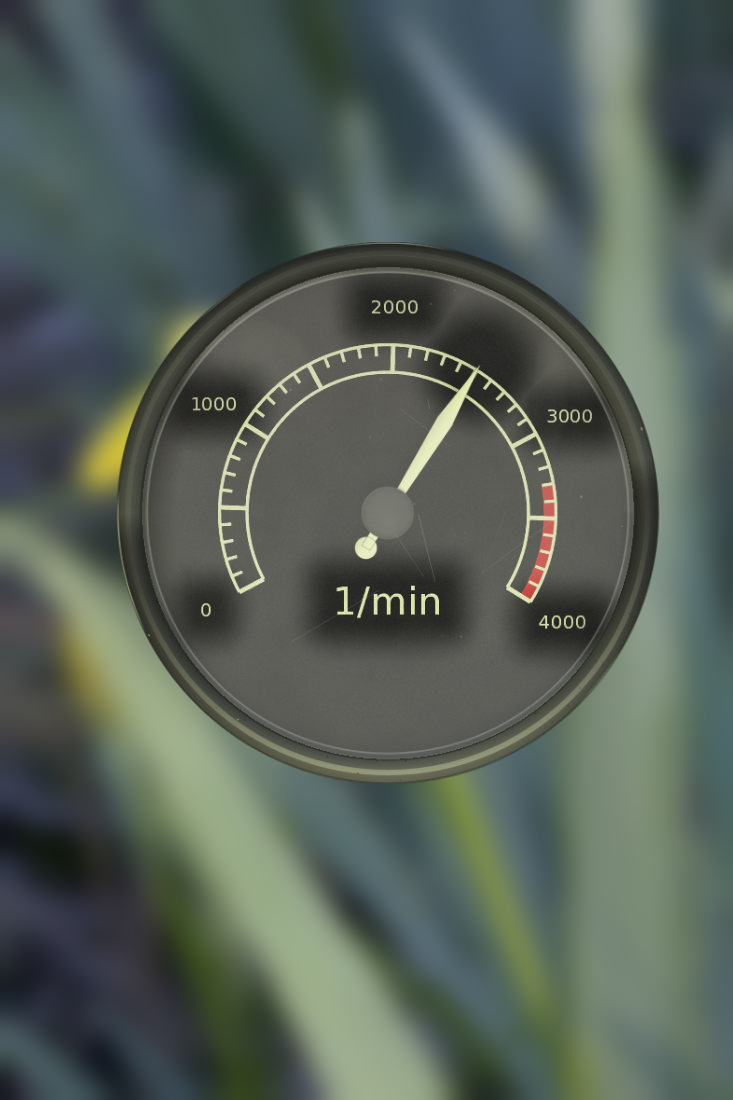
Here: 2500 rpm
